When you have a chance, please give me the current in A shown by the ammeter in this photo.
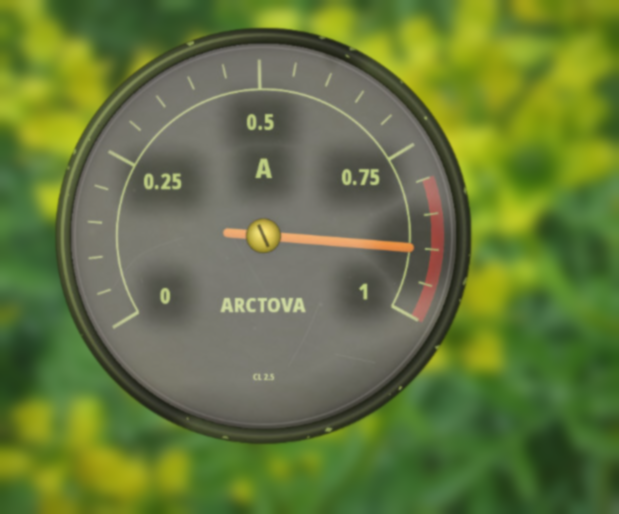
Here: 0.9 A
